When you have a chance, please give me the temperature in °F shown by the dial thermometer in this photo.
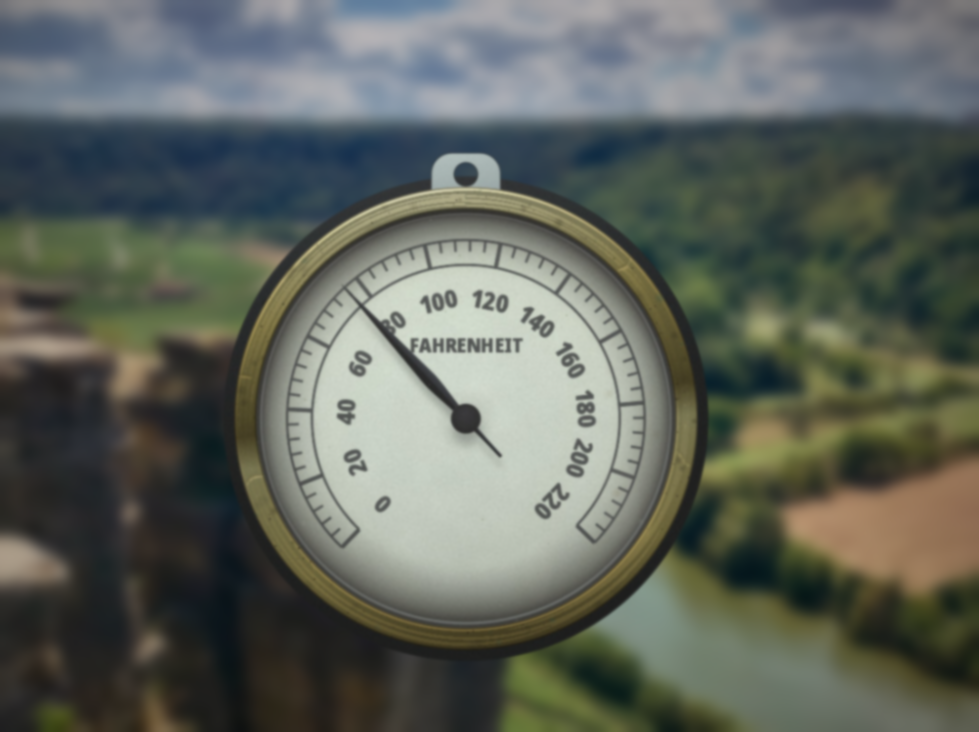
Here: 76 °F
